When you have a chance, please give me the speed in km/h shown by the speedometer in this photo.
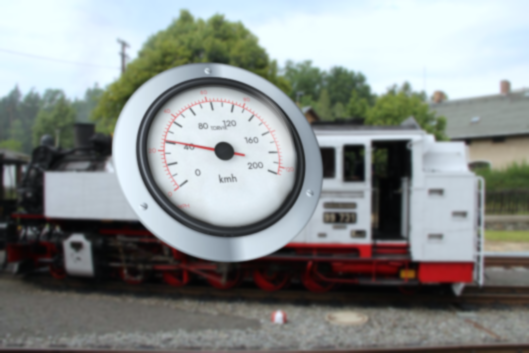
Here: 40 km/h
